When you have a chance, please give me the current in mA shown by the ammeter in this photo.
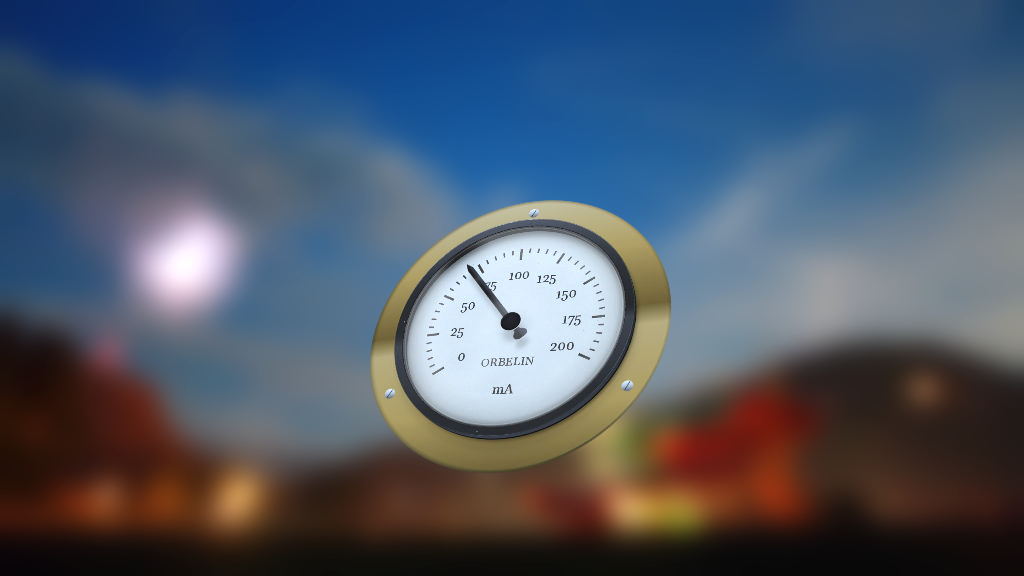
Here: 70 mA
